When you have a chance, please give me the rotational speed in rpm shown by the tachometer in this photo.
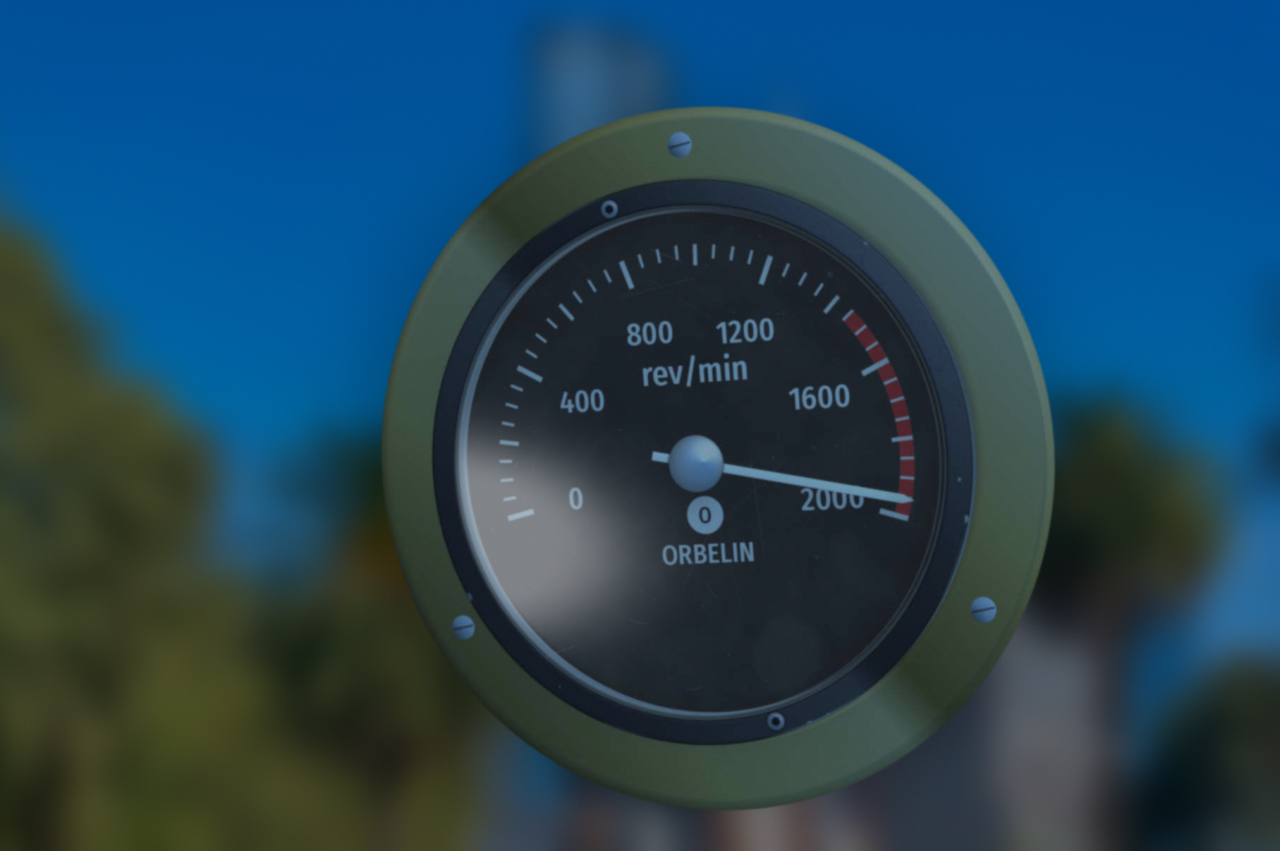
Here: 1950 rpm
